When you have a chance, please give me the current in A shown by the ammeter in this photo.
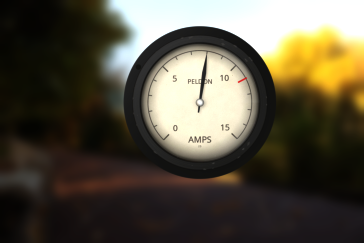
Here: 8 A
